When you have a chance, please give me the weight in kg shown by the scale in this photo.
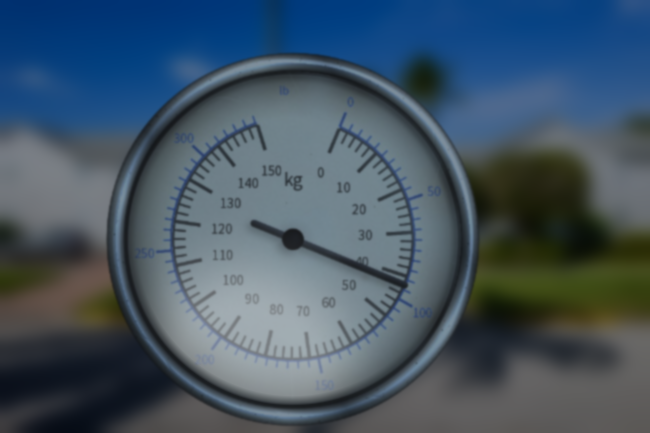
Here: 42 kg
